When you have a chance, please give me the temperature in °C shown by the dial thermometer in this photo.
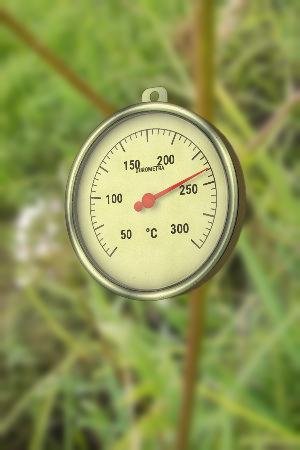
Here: 240 °C
